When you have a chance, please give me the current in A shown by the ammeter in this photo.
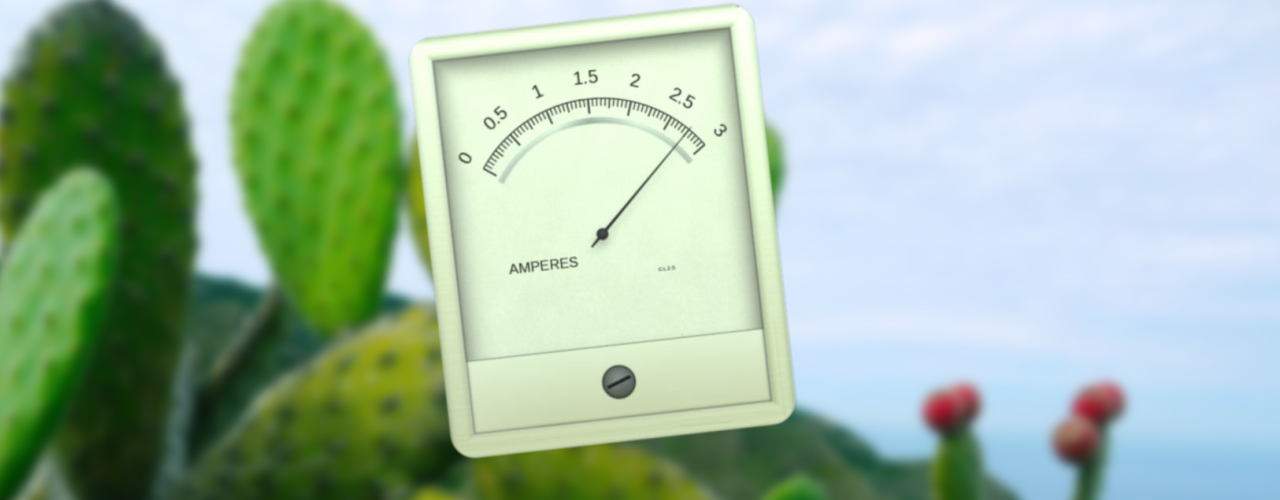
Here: 2.75 A
